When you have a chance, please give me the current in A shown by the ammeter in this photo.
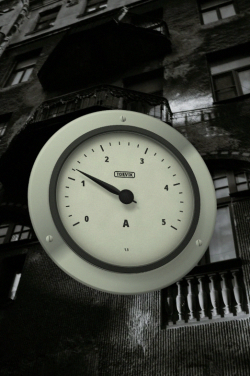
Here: 1.2 A
